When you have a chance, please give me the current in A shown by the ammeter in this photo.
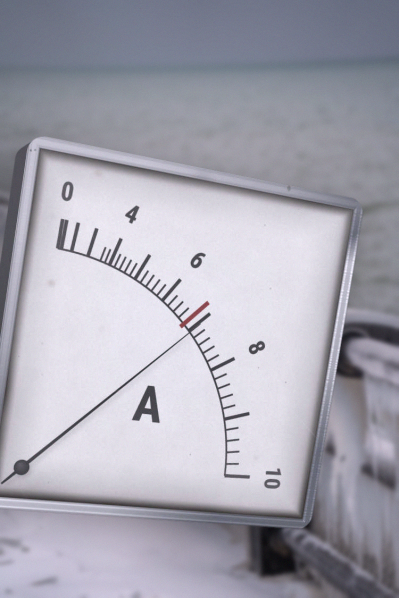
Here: 7 A
